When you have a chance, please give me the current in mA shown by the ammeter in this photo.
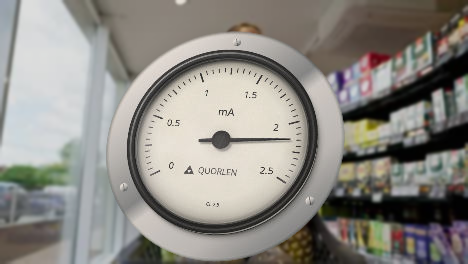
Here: 2.15 mA
